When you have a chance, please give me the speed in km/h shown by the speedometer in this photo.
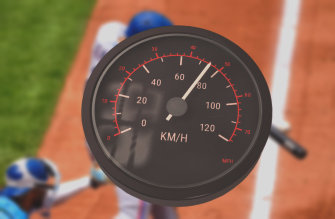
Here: 75 km/h
